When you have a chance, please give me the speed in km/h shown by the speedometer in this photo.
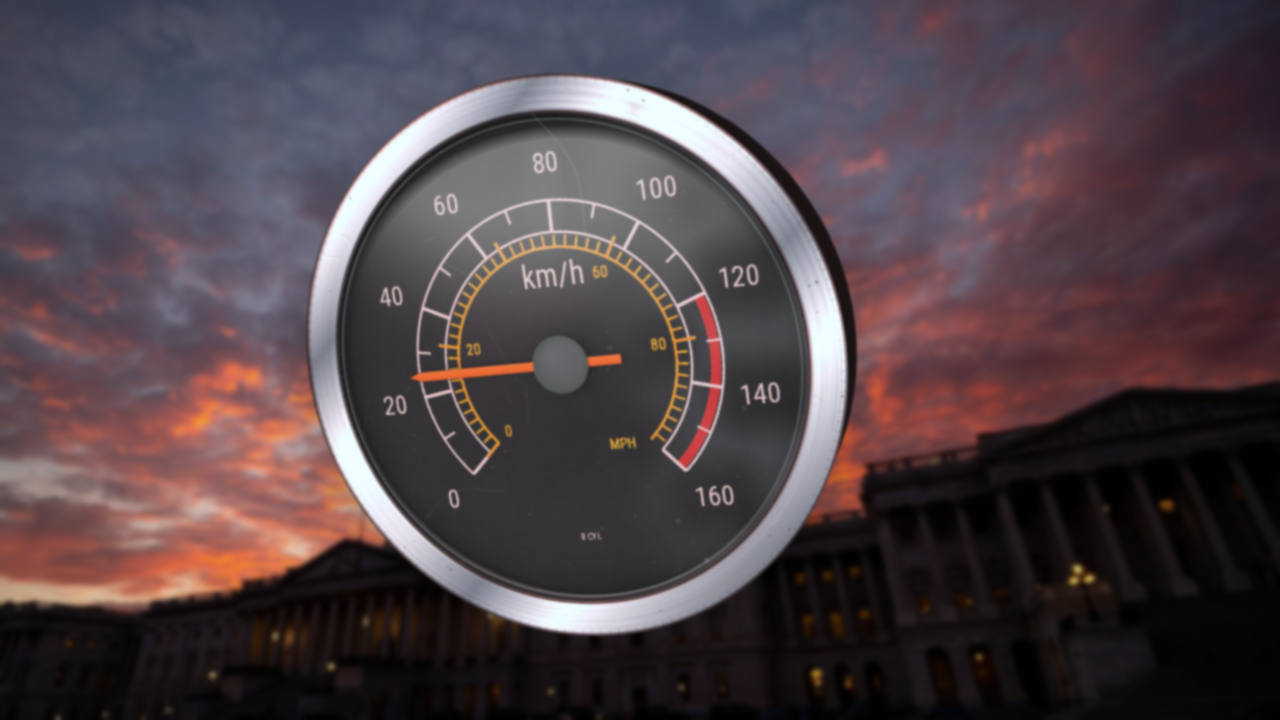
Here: 25 km/h
